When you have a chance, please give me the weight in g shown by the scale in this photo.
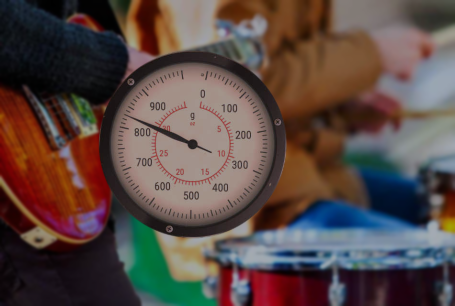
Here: 830 g
